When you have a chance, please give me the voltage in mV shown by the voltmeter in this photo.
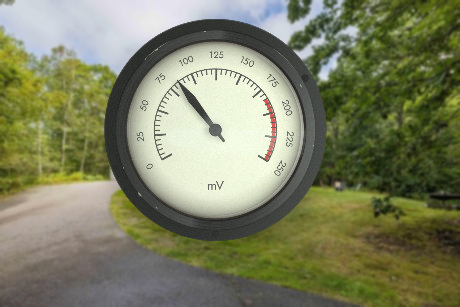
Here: 85 mV
